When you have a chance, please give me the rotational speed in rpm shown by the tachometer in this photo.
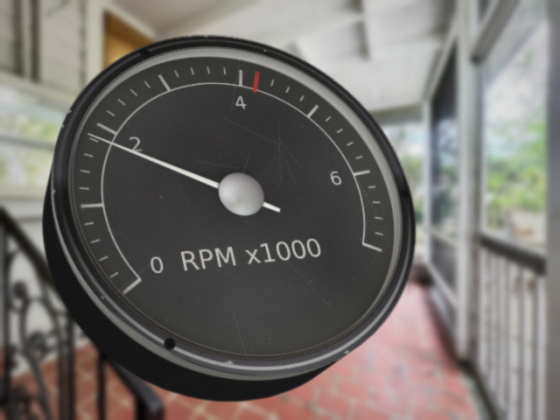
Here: 1800 rpm
